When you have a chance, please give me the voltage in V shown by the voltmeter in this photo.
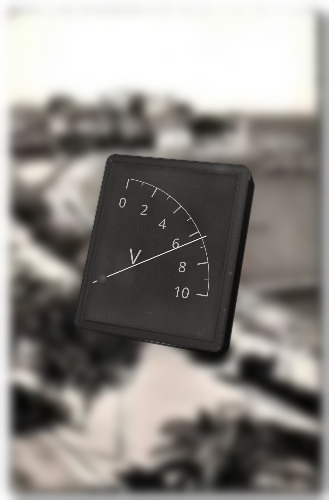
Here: 6.5 V
